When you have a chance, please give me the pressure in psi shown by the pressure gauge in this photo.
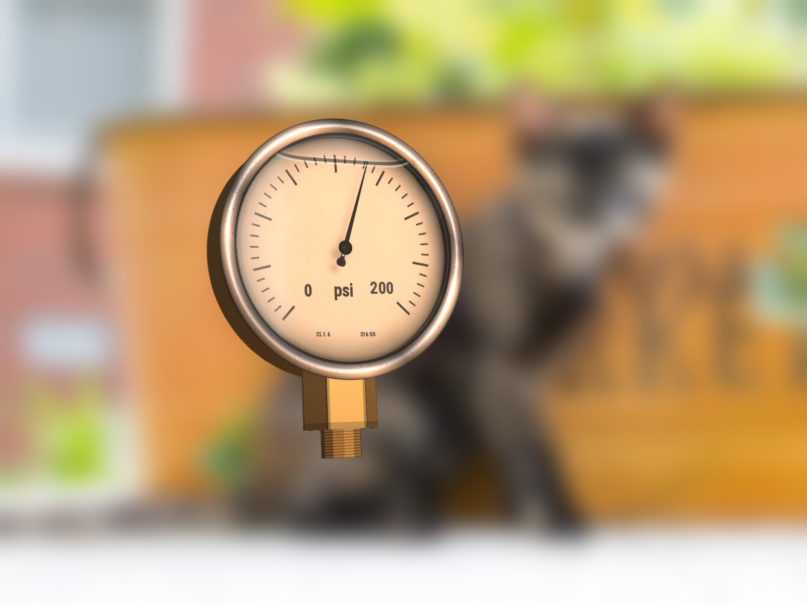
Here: 115 psi
